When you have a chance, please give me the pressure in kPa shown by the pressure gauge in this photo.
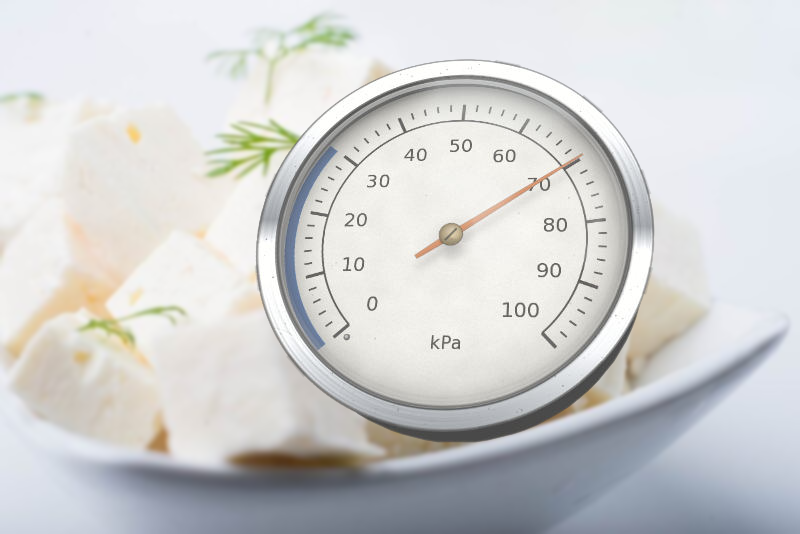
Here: 70 kPa
